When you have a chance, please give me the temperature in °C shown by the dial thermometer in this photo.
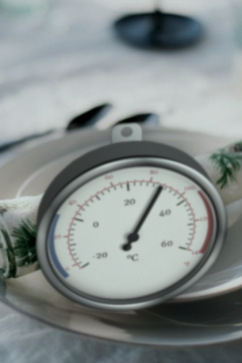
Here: 30 °C
